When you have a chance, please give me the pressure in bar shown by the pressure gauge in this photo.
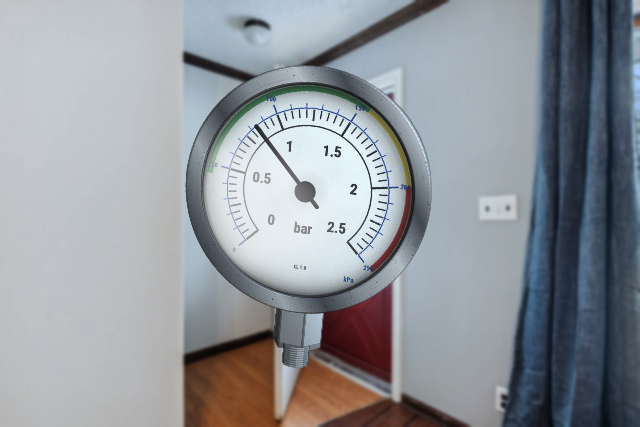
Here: 0.85 bar
